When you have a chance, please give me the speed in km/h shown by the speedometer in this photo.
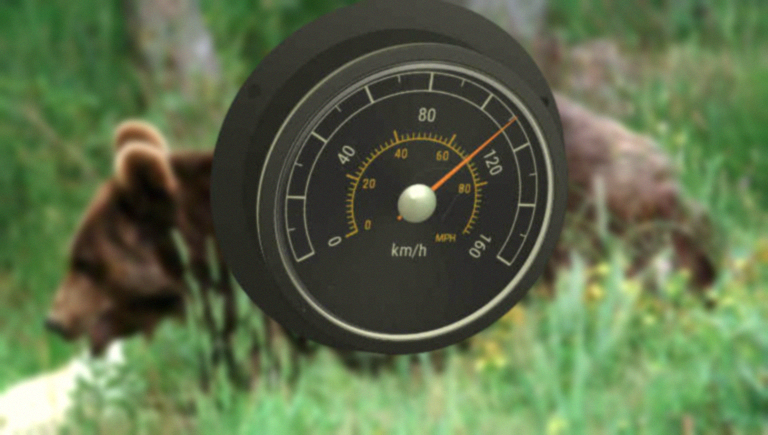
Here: 110 km/h
